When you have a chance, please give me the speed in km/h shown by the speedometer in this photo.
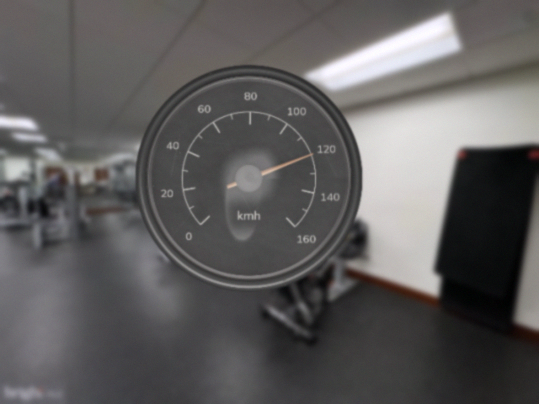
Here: 120 km/h
